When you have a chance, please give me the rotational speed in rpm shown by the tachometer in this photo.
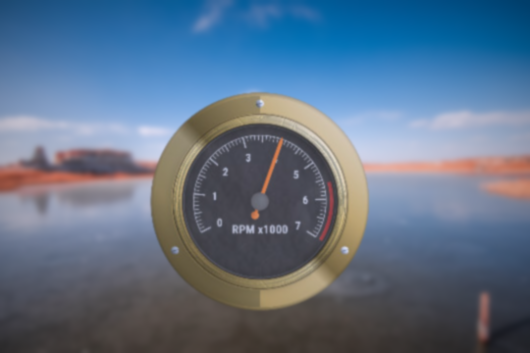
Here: 4000 rpm
